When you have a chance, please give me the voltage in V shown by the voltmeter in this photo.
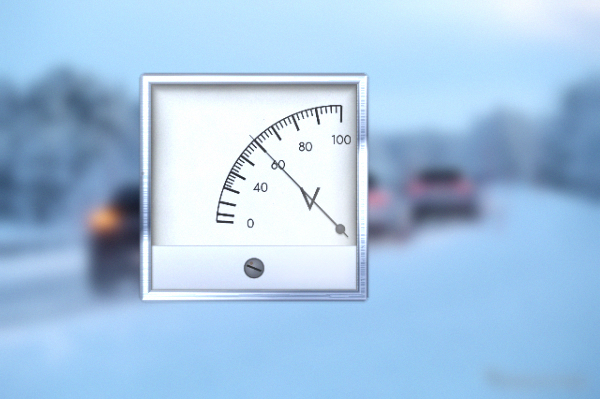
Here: 60 V
